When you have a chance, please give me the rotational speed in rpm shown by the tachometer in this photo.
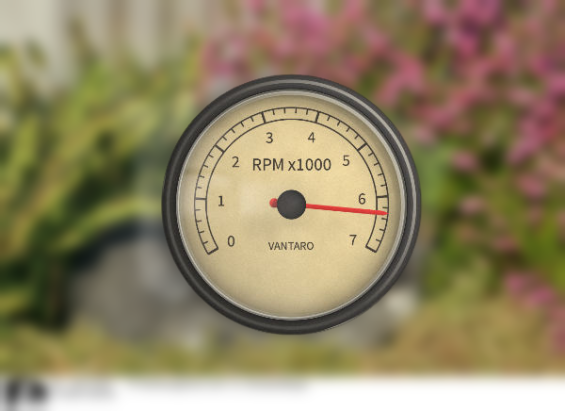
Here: 6300 rpm
